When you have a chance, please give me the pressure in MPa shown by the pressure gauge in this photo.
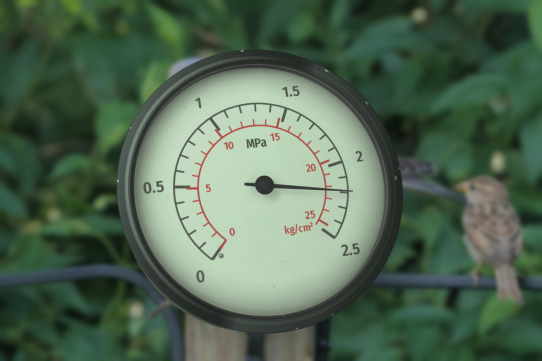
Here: 2.2 MPa
